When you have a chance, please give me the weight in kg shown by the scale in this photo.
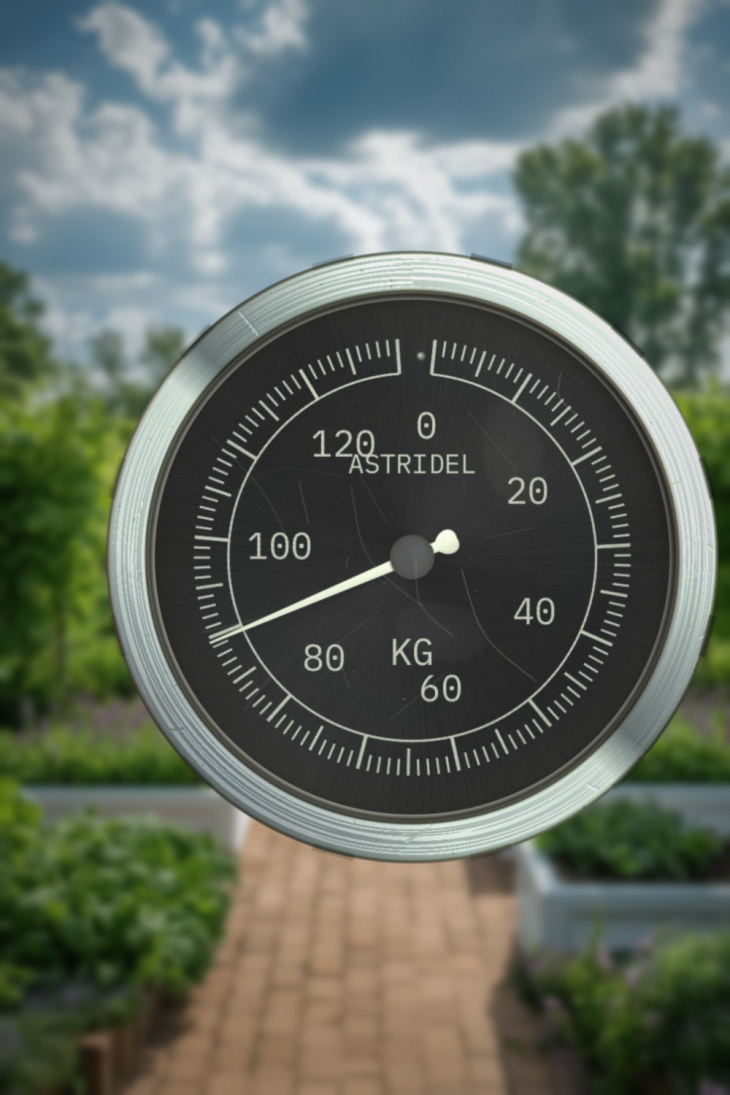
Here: 89.5 kg
